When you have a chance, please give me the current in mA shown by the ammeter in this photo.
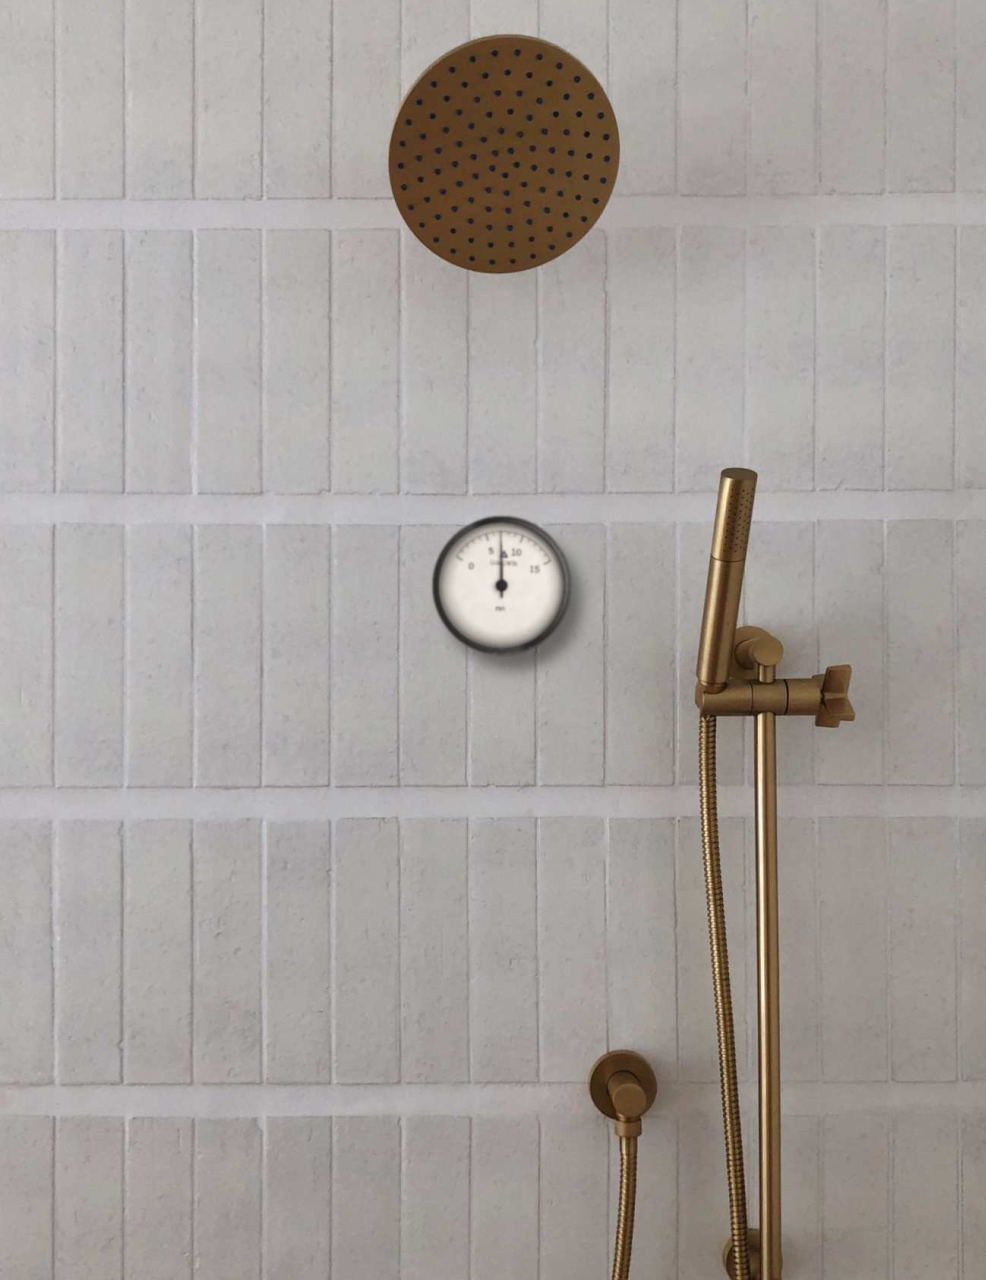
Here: 7 mA
